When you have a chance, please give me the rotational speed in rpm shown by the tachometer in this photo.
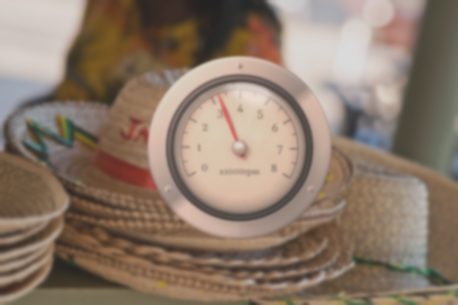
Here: 3250 rpm
